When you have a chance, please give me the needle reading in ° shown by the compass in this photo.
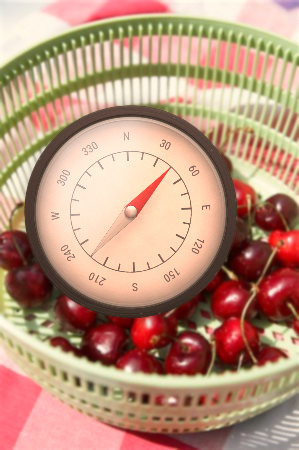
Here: 45 °
